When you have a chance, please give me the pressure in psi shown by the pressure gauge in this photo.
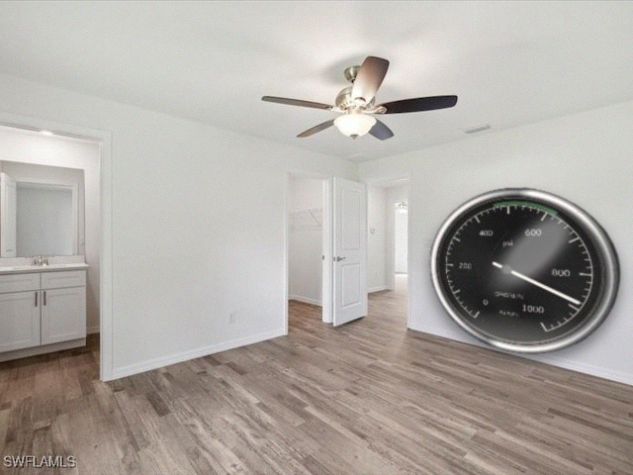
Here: 880 psi
